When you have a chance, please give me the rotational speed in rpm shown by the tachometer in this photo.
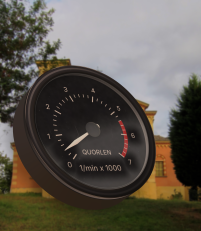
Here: 400 rpm
